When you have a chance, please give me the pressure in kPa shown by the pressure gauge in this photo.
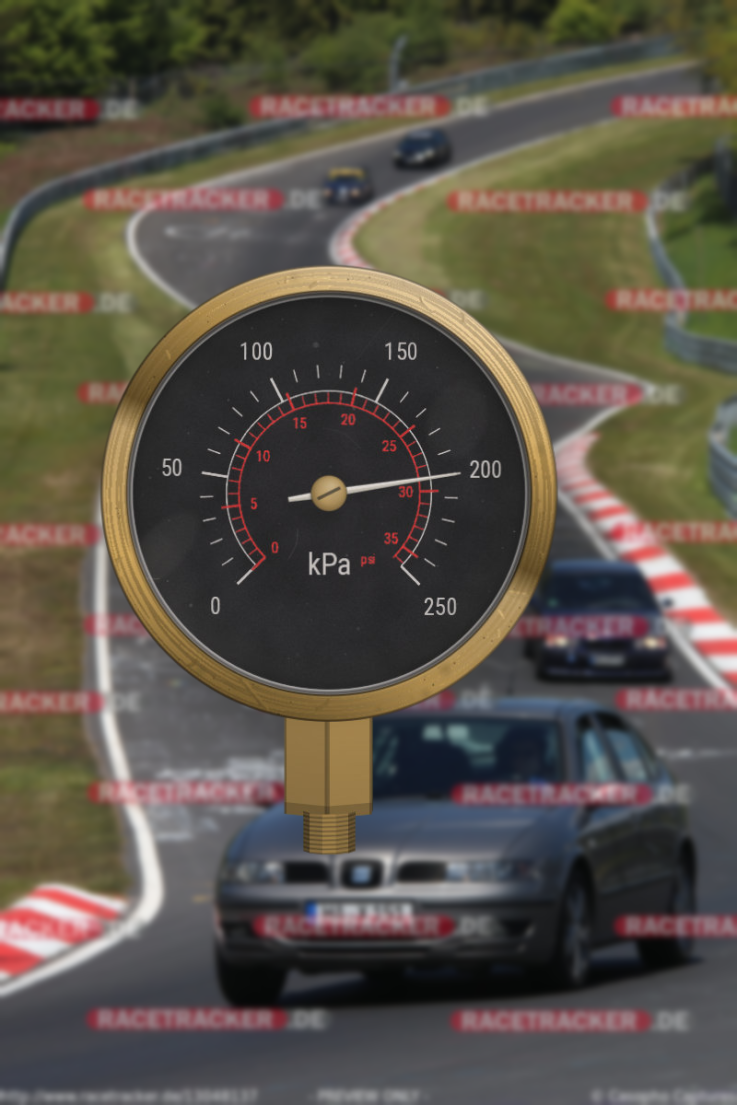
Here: 200 kPa
